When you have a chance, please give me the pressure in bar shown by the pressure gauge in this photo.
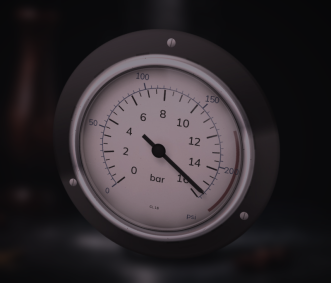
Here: 15.5 bar
